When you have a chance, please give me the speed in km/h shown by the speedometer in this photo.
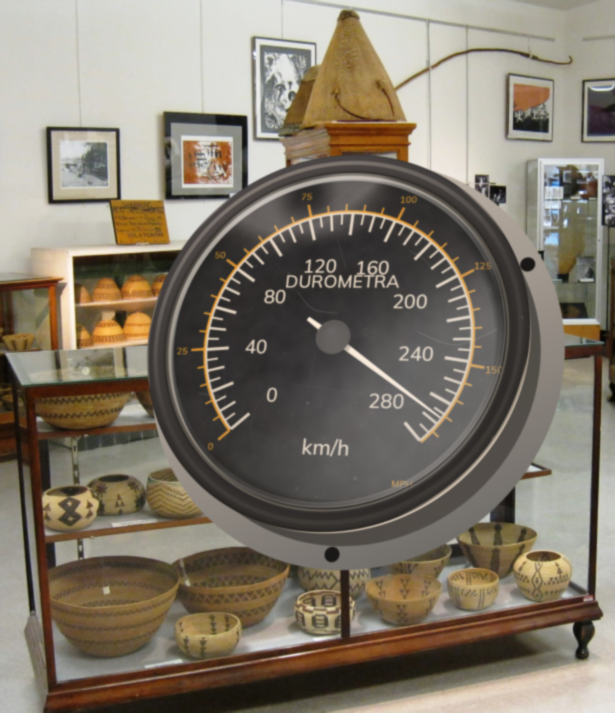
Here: 267.5 km/h
